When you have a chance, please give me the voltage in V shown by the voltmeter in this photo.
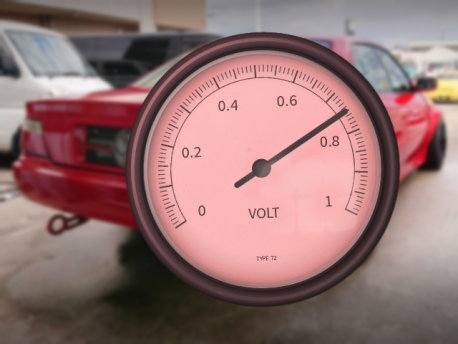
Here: 0.75 V
